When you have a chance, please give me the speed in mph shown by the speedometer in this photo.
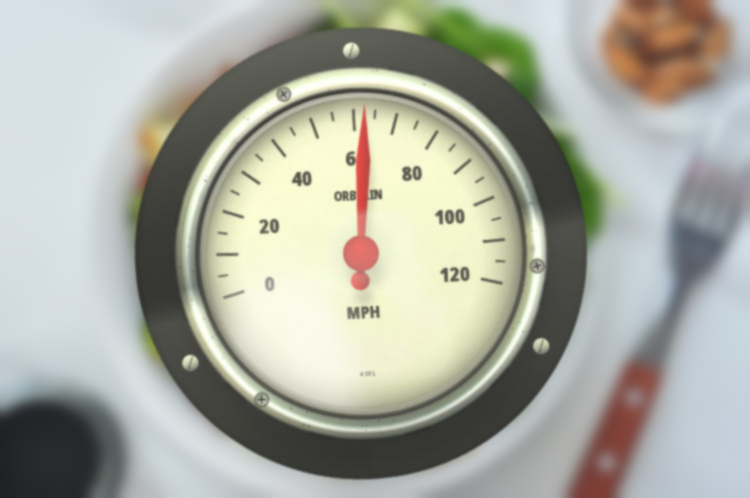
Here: 62.5 mph
